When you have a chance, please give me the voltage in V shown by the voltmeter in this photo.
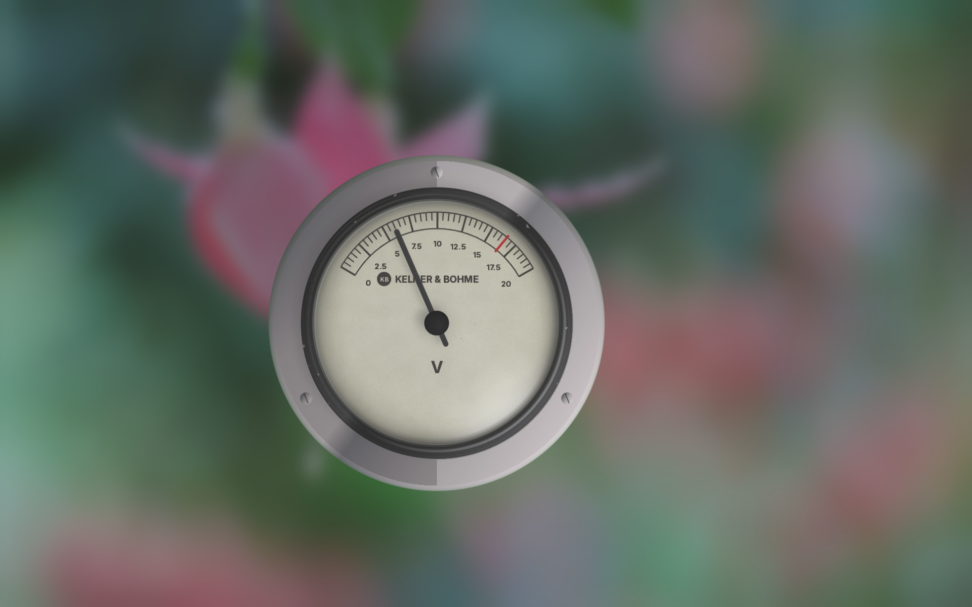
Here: 6 V
